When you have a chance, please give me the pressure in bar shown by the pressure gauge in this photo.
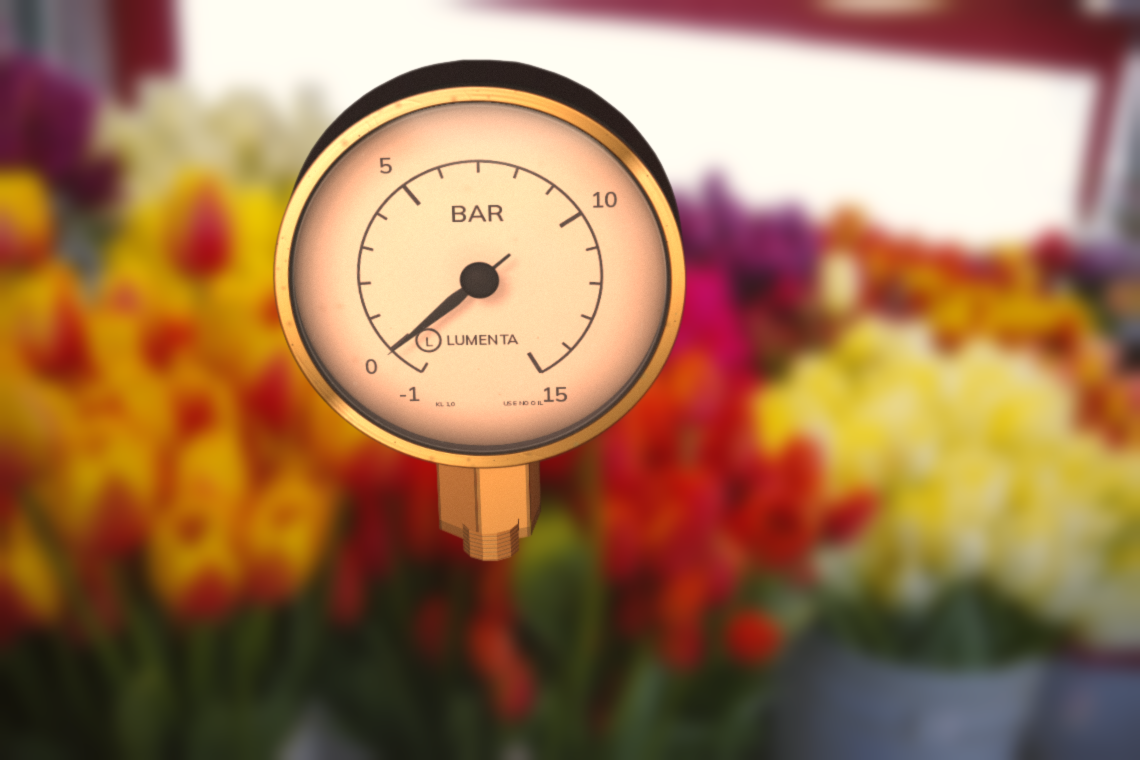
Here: 0 bar
